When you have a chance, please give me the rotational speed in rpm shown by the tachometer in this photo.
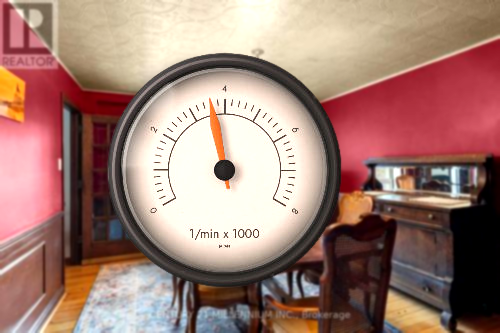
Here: 3600 rpm
